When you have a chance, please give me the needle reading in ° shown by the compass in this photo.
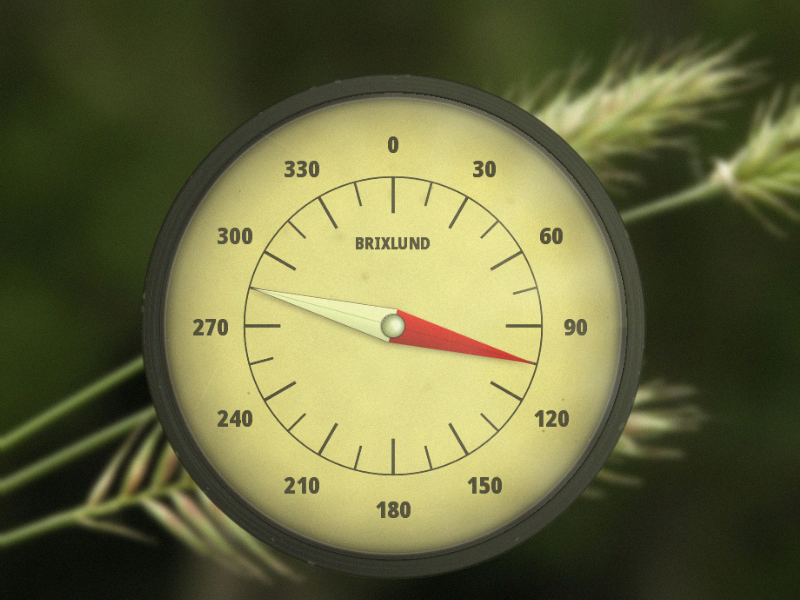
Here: 105 °
